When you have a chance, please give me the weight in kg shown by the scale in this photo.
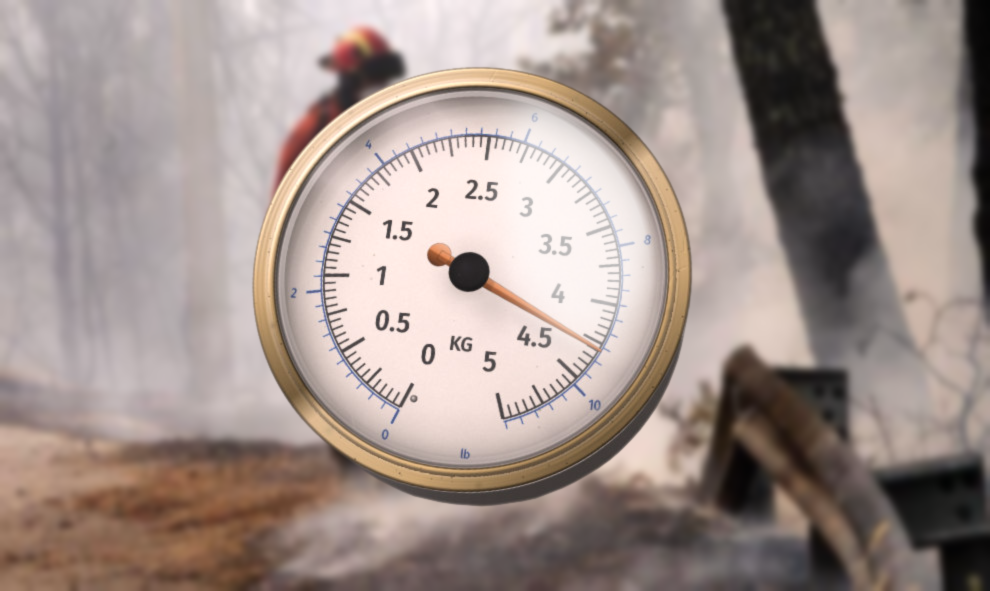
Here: 4.3 kg
